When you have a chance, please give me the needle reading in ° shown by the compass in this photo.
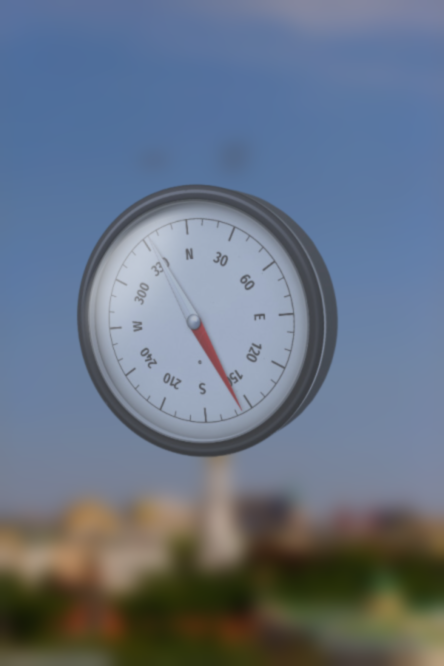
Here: 155 °
